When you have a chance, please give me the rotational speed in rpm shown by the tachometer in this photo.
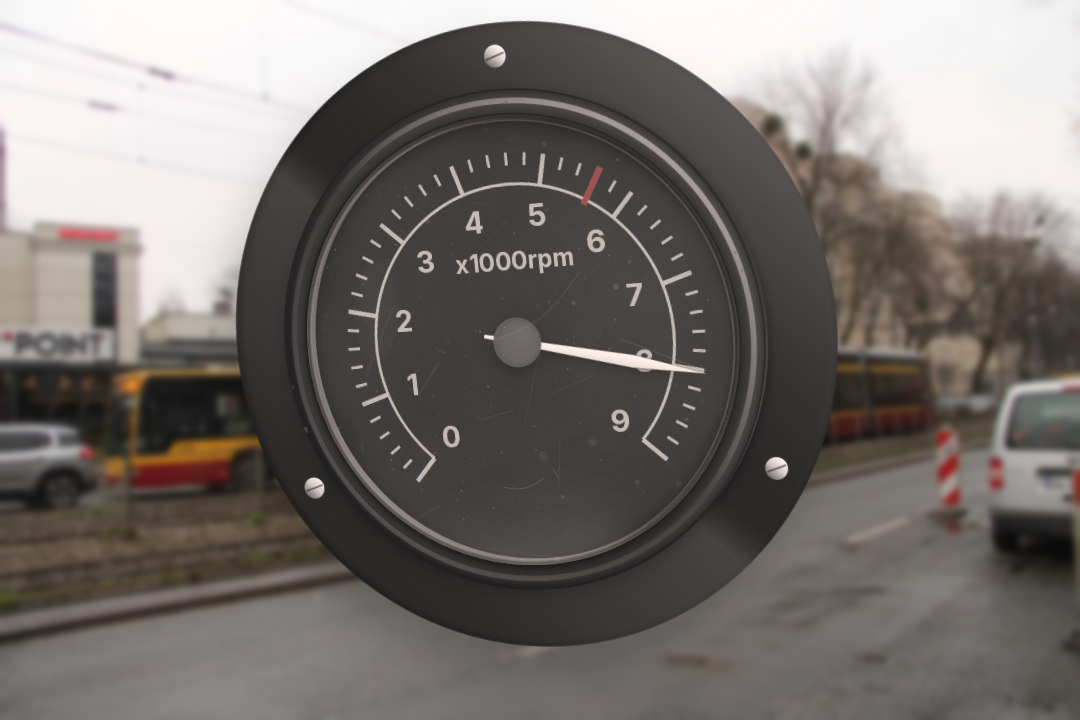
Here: 8000 rpm
